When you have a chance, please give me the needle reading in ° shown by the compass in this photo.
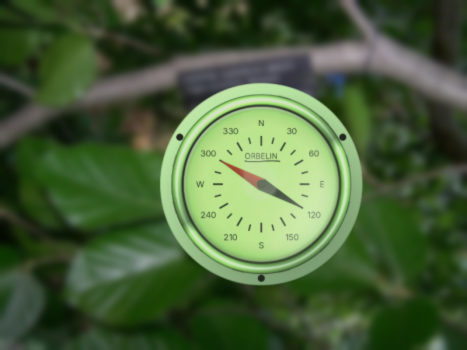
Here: 300 °
